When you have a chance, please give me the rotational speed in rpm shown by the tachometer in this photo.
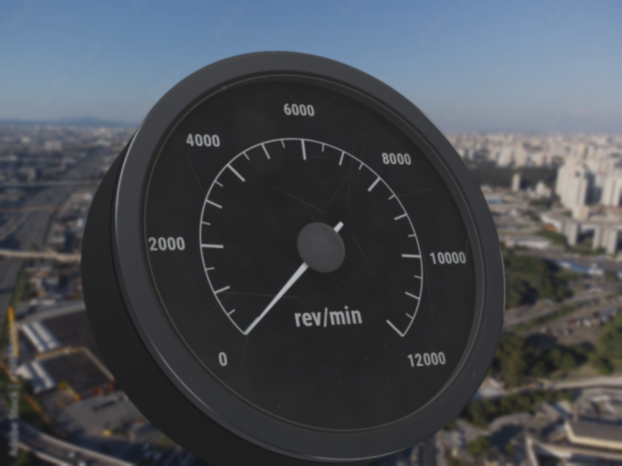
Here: 0 rpm
